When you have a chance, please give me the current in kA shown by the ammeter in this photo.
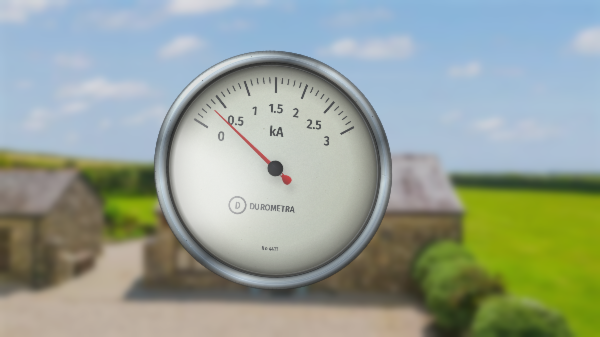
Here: 0.3 kA
